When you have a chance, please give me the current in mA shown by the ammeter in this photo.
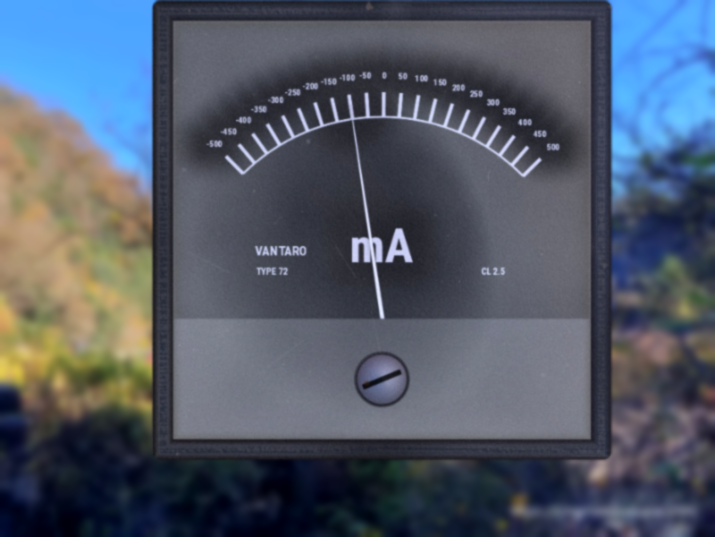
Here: -100 mA
